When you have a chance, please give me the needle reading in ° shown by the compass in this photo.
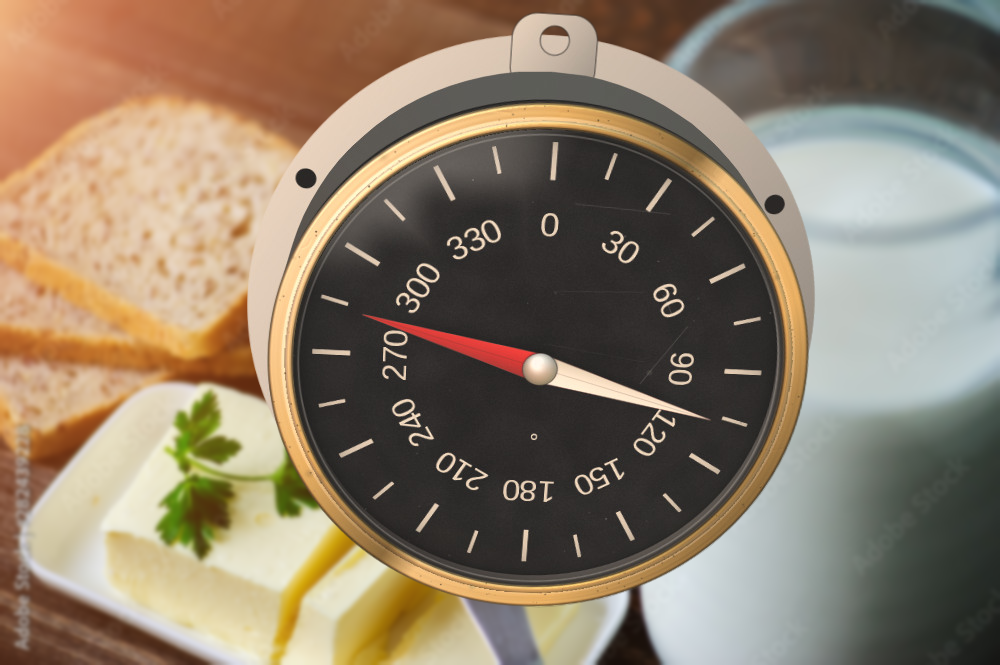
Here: 285 °
